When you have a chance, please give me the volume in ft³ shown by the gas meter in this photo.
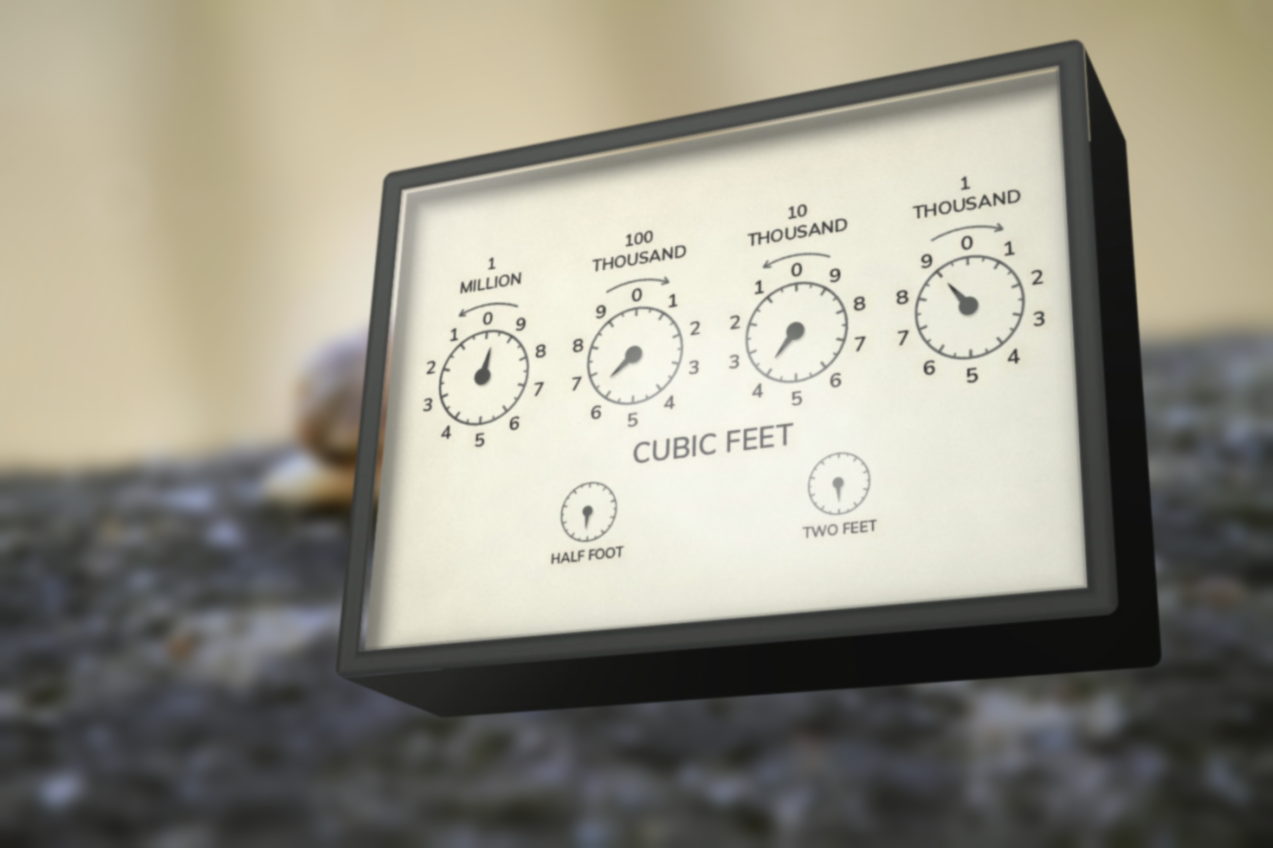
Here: 963900 ft³
